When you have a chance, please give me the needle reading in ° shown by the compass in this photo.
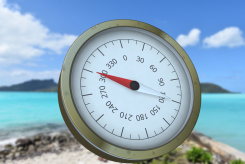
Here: 300 °
